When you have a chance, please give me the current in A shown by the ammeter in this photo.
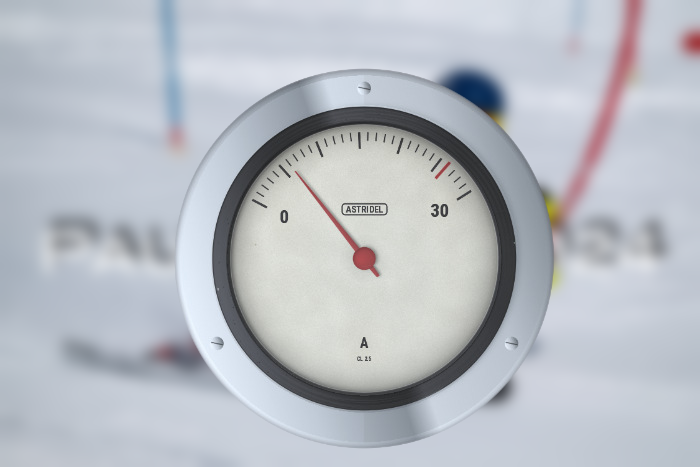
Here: 6 A
